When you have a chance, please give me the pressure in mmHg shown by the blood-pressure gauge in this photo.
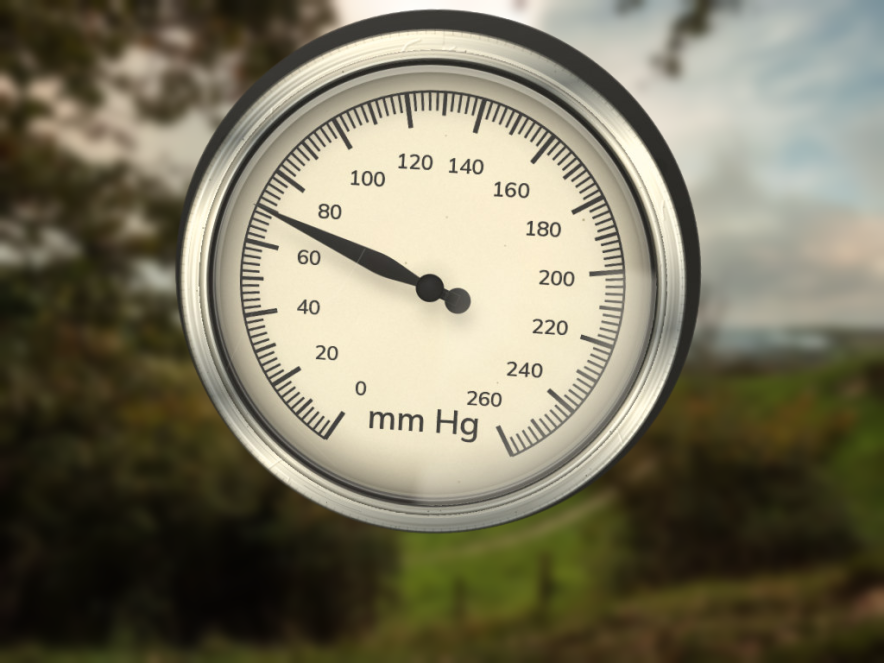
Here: 70 mmHg
